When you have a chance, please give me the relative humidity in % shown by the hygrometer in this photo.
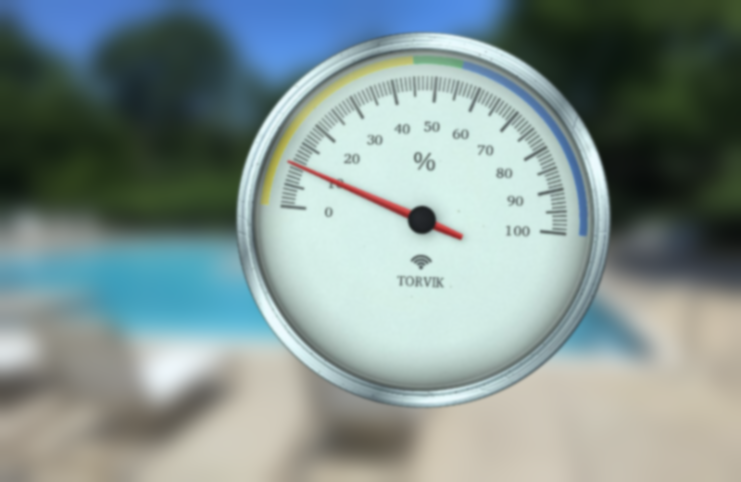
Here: 10 %
